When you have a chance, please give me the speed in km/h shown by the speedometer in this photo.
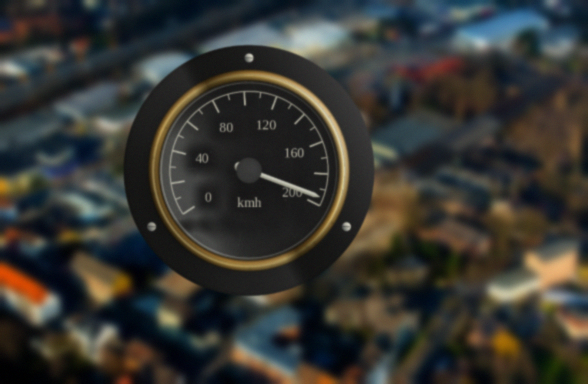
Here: 195 km/h
